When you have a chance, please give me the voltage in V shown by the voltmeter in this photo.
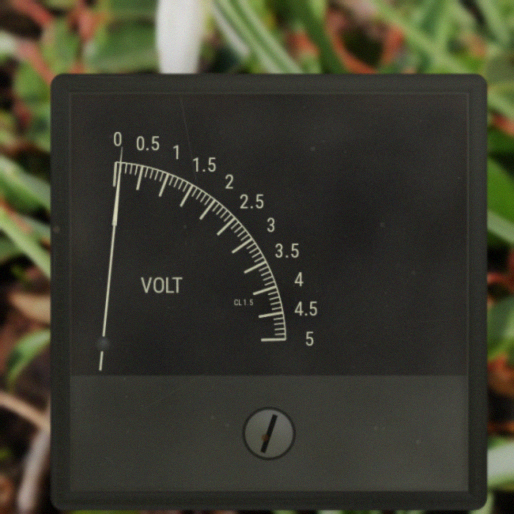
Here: 0.1 V
